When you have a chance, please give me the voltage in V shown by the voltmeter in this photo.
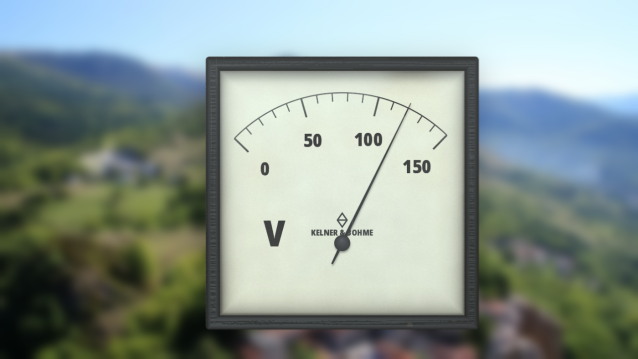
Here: 120 V
